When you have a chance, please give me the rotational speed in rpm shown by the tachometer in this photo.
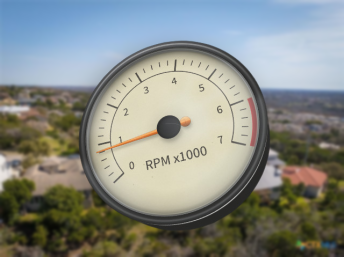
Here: 800 rpm
